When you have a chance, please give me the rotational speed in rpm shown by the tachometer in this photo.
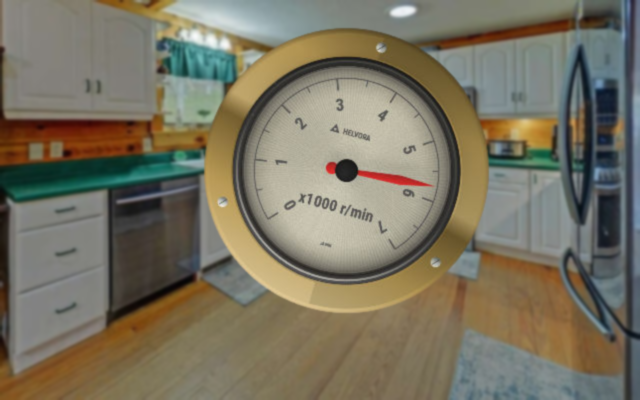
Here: 5750 rpm
